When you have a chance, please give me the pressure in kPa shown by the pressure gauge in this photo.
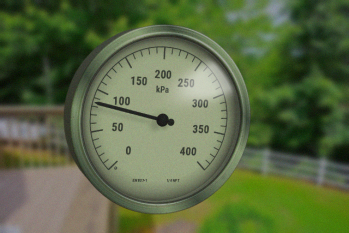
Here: 85 kPa
